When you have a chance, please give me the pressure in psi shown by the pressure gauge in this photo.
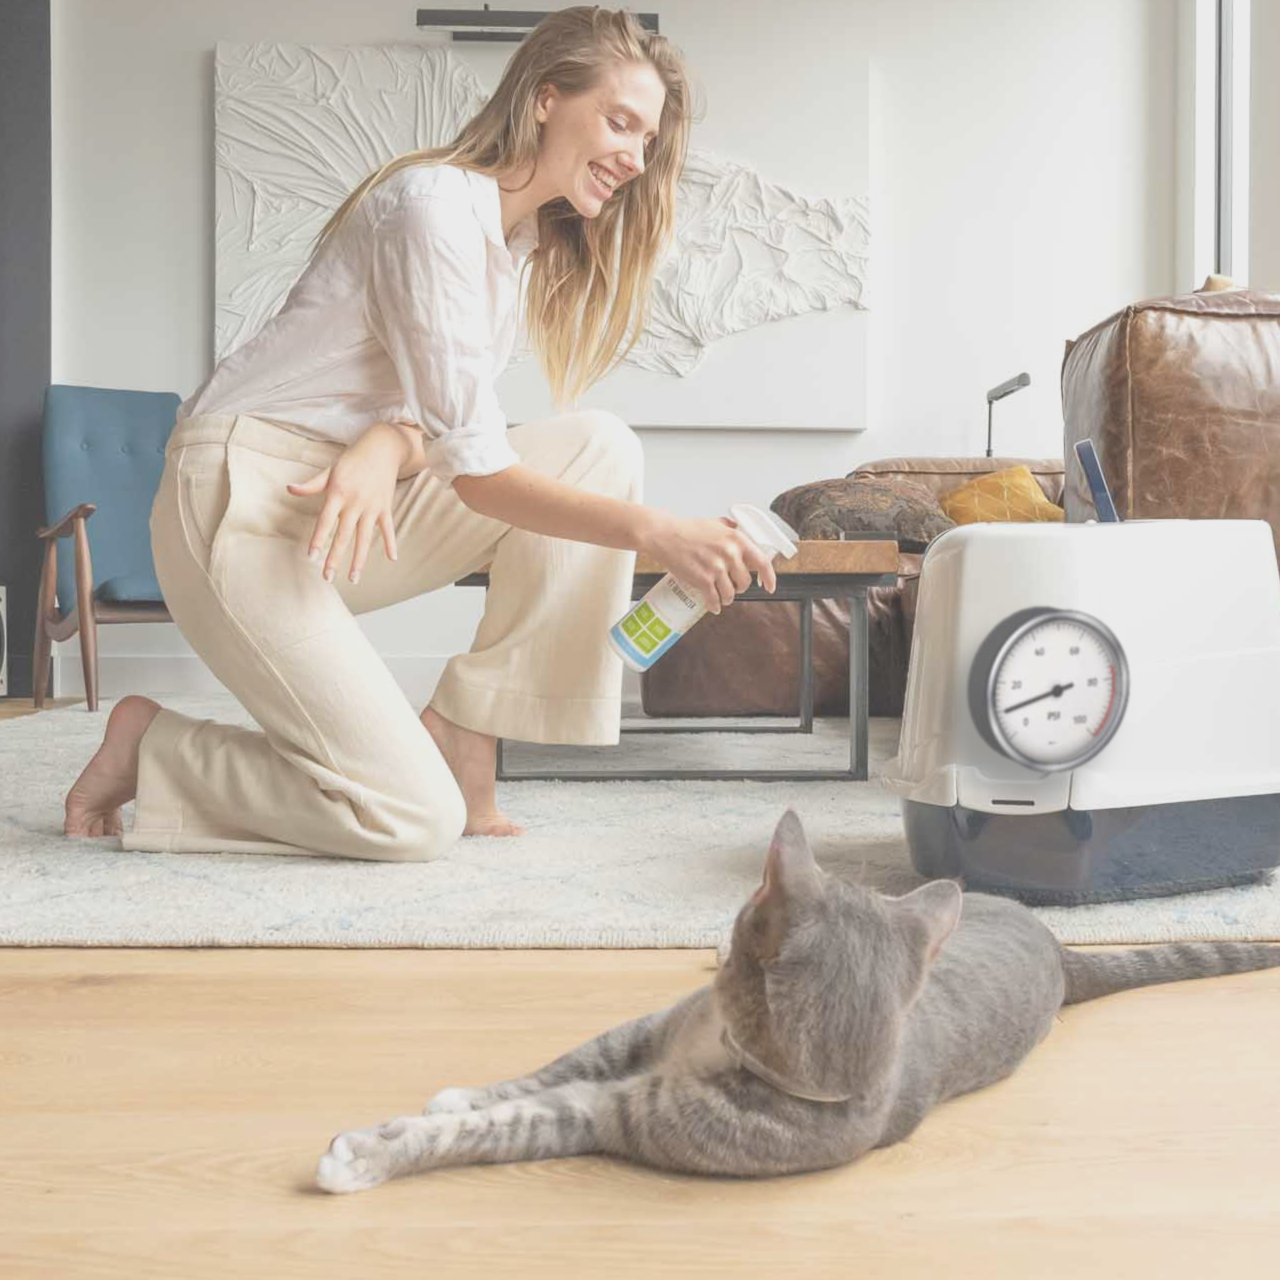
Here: 10 psi
